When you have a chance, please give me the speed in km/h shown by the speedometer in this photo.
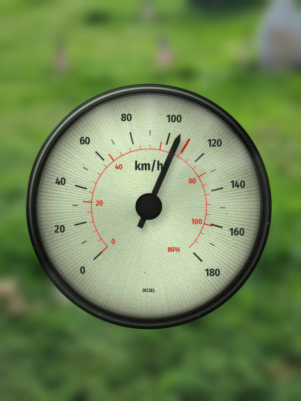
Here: 105 km/h
